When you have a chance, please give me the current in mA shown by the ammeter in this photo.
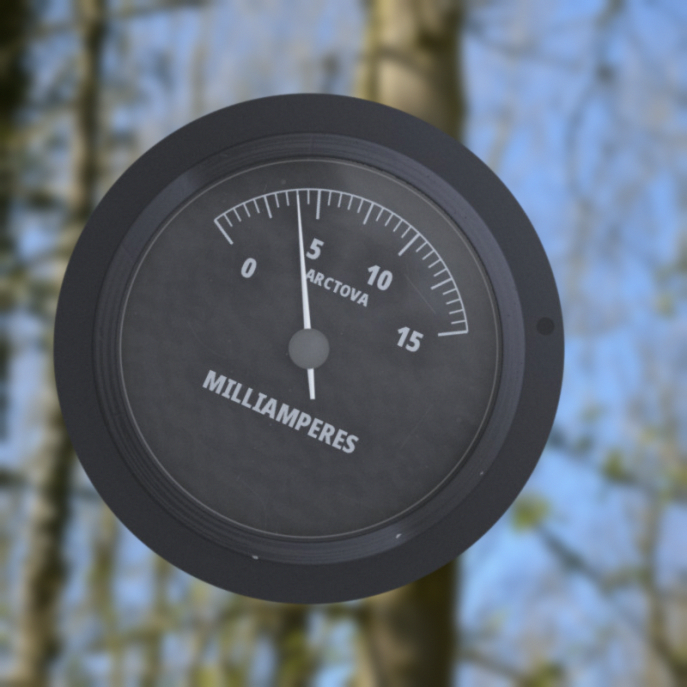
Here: 4 mA
